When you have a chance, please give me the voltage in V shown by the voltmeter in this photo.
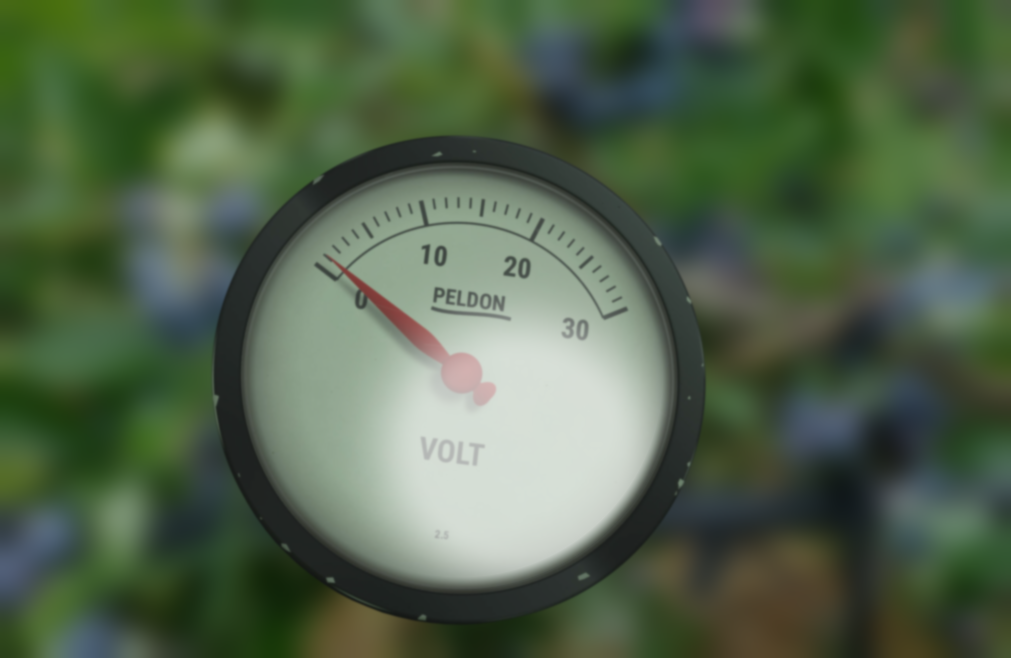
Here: 1 V
